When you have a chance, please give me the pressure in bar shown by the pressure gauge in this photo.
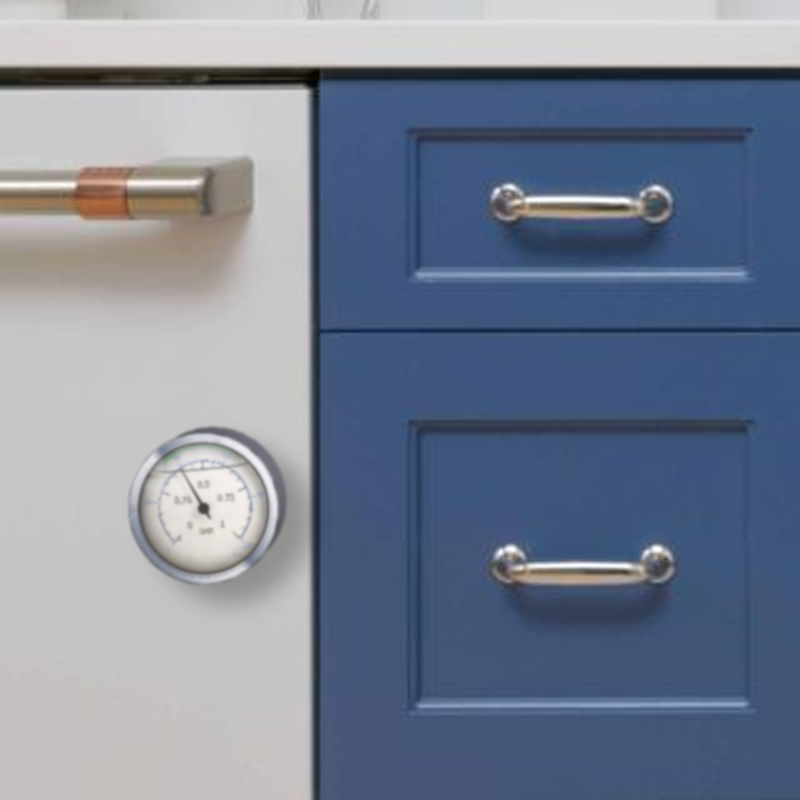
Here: 0.4 bar
